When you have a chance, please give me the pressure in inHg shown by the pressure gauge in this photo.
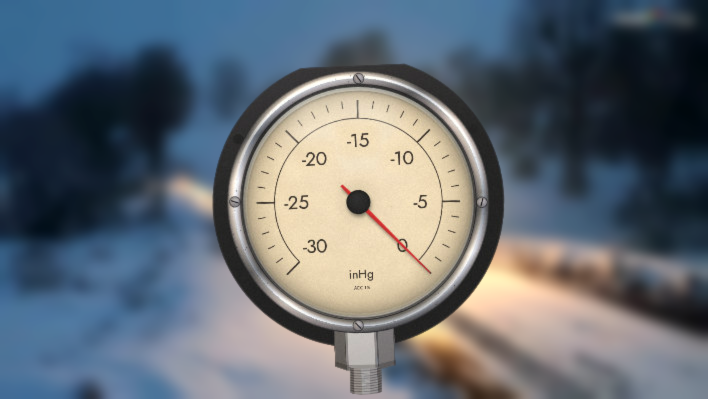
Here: 0 inHg
